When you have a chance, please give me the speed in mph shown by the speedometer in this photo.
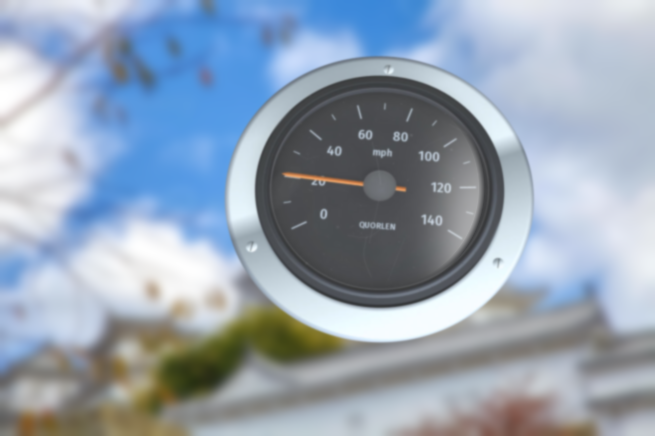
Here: 20 mph
